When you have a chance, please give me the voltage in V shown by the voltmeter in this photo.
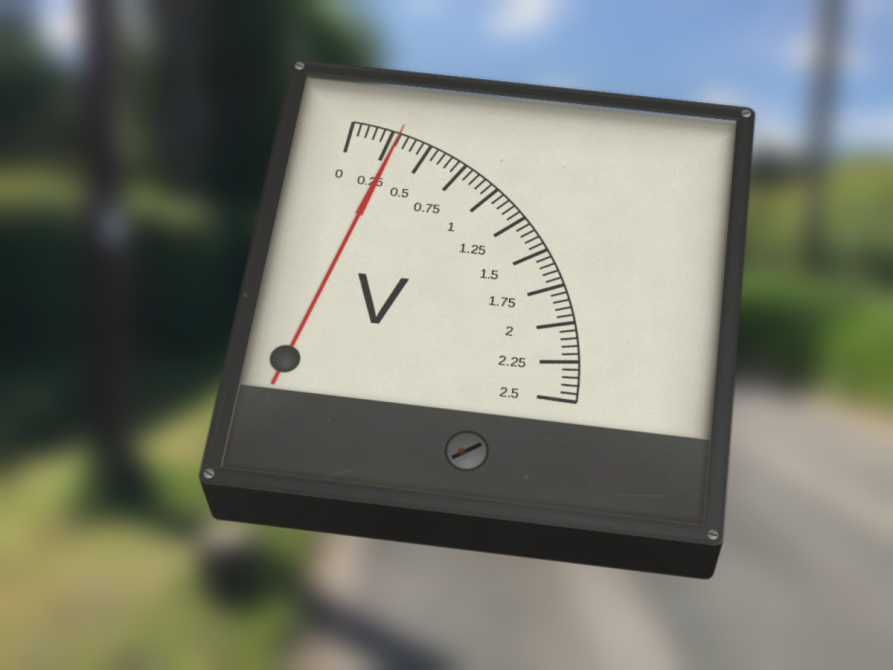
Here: 0.3 V
